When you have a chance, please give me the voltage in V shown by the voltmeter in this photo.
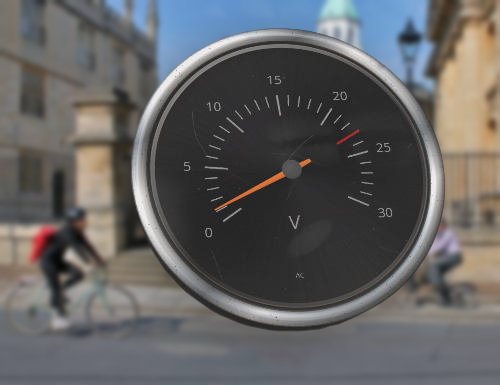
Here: 1 V
